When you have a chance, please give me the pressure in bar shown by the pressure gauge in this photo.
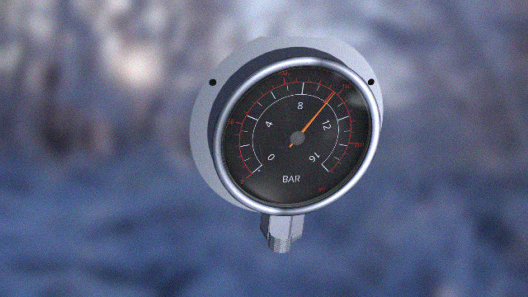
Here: 10 bar
